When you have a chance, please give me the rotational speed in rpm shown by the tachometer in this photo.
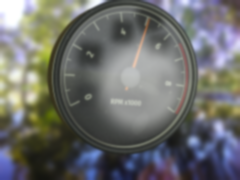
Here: 5000 rpm
